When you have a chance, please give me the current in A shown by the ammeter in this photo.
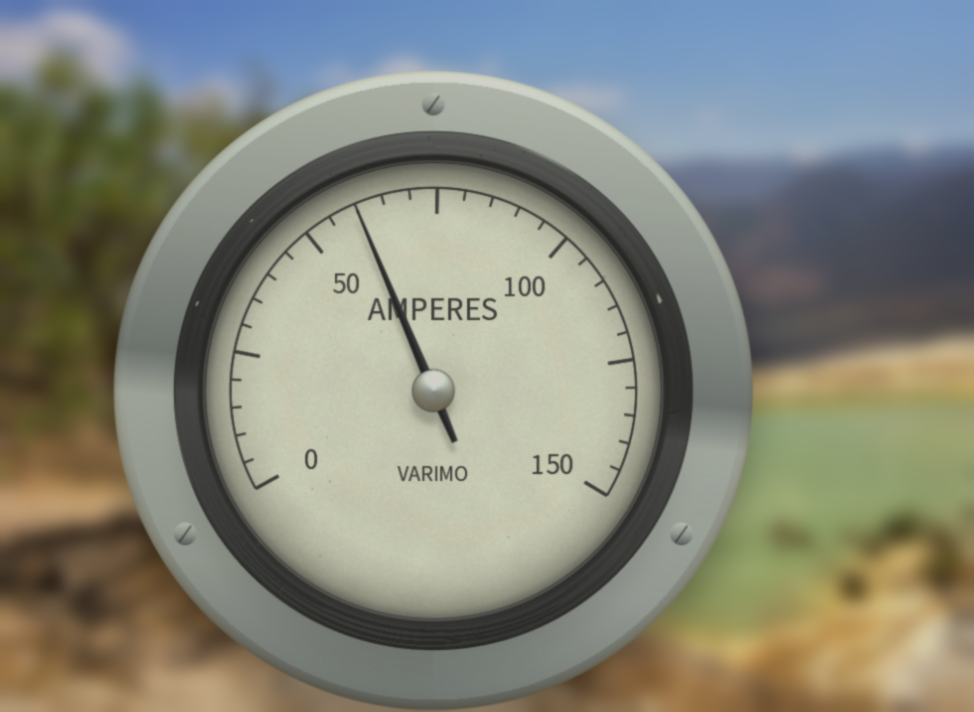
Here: 60 A
